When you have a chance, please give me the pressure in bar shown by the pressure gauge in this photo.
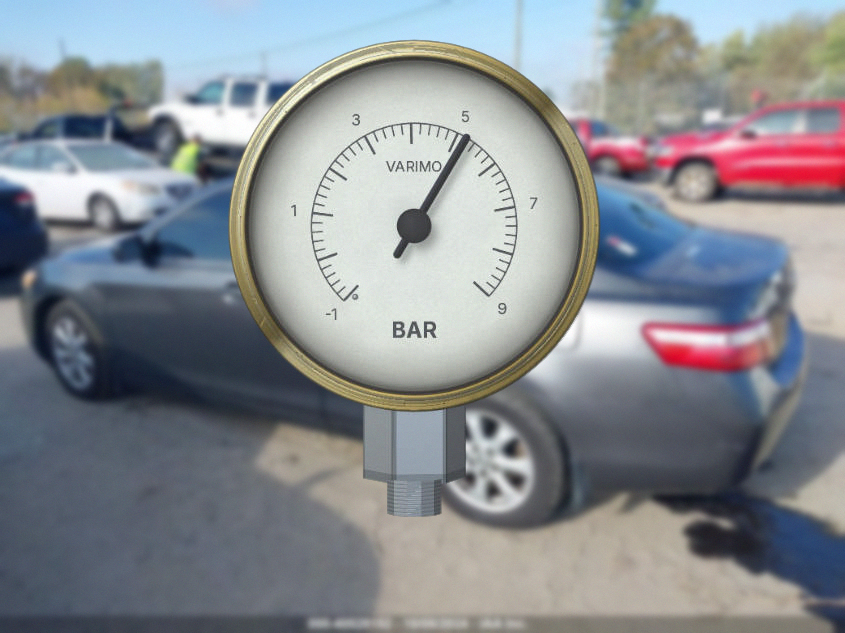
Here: 5.2 bar
